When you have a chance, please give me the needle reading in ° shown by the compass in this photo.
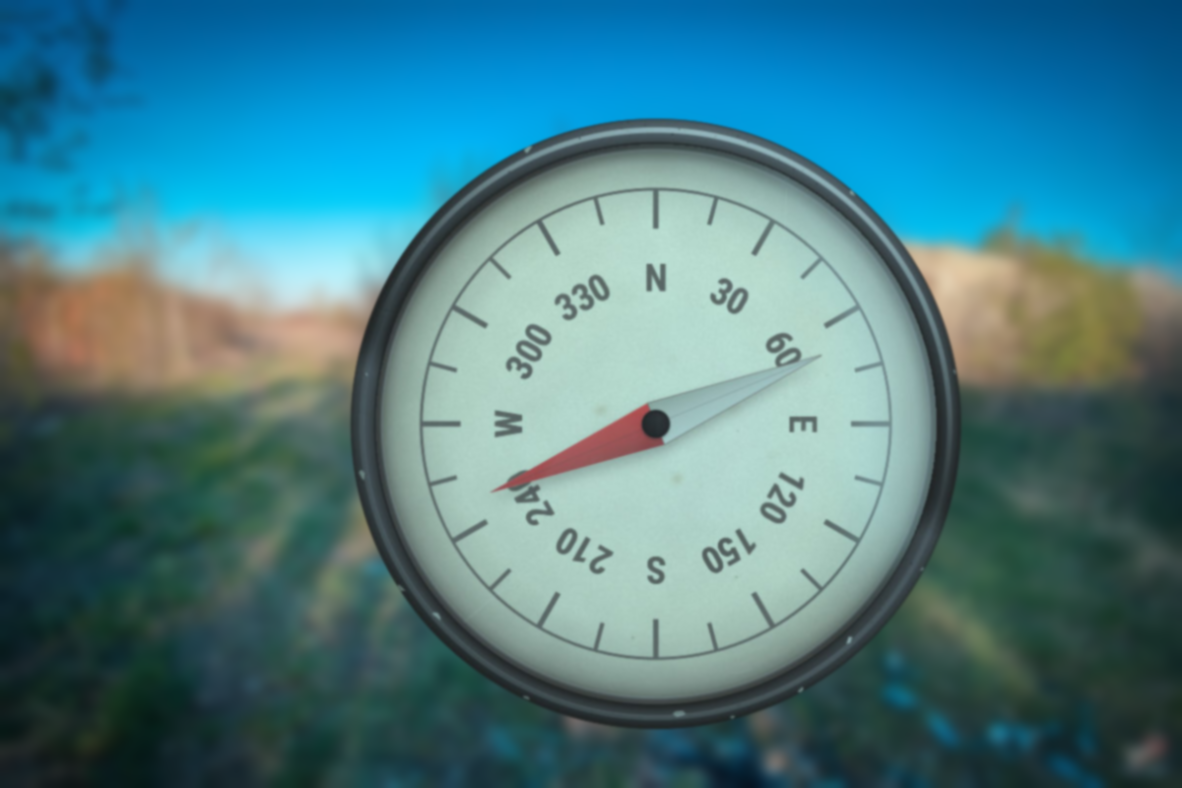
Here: 247.5 °
